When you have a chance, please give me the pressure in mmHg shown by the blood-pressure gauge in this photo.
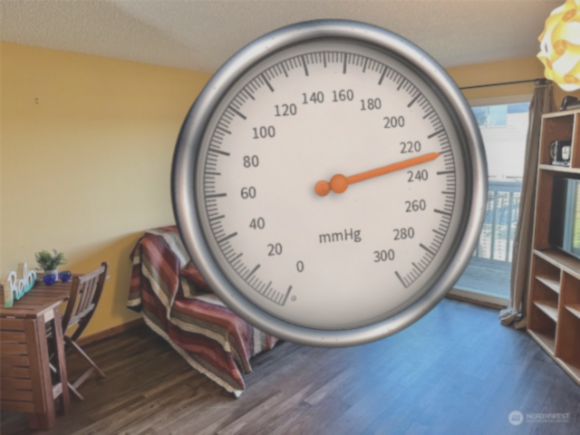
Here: 230 mmHg
